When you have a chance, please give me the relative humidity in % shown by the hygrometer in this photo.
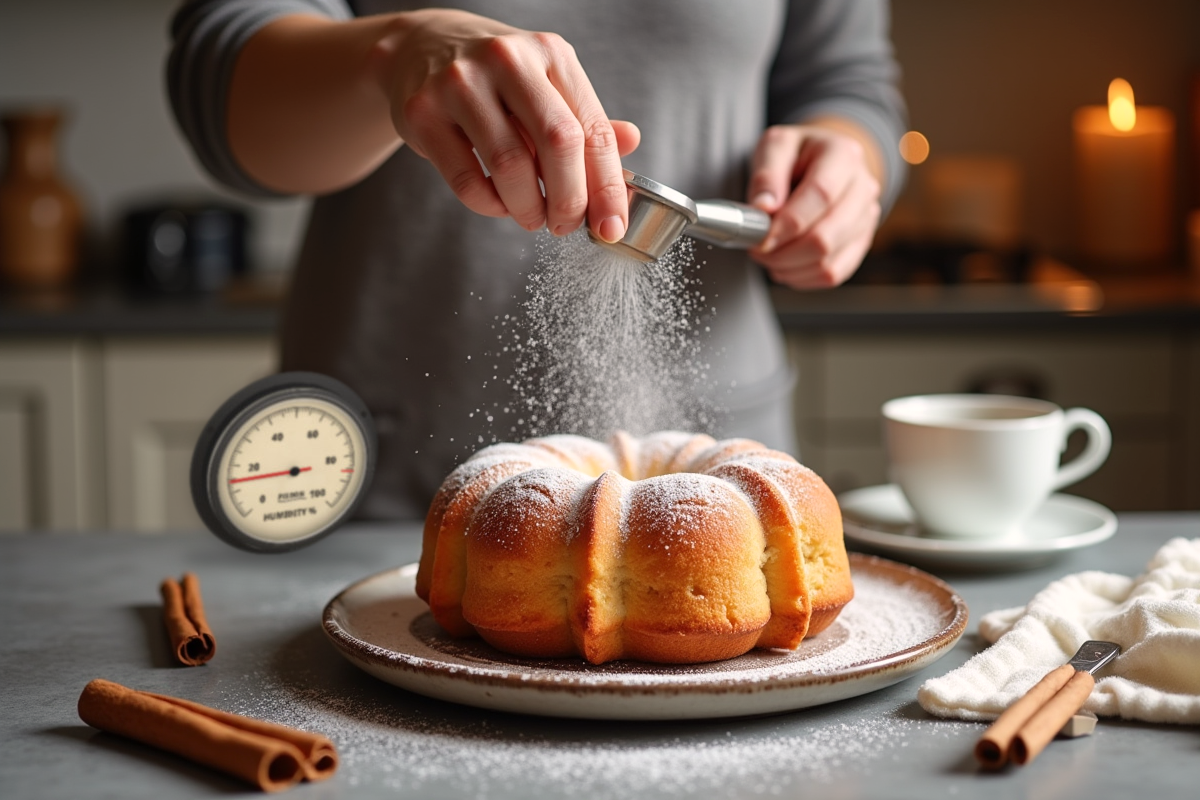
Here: 15 %
